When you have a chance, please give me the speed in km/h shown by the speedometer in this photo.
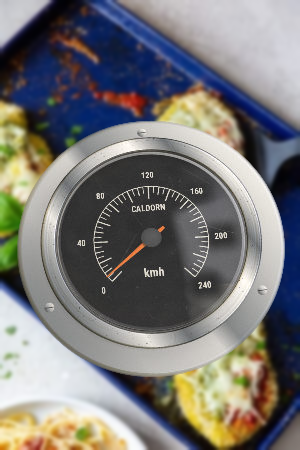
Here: 5 km/h
